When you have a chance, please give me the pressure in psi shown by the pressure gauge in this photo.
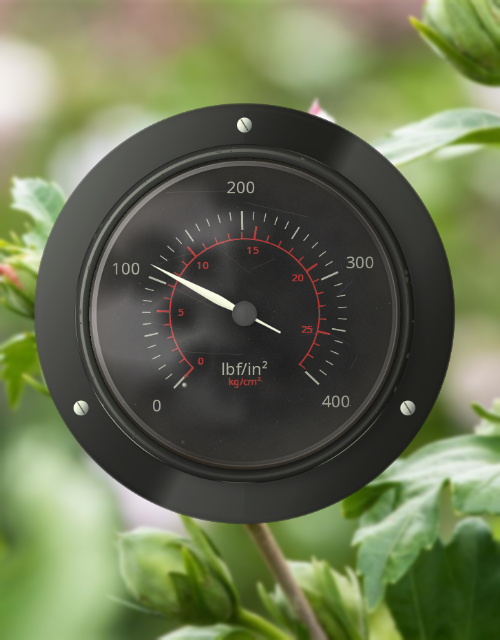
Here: 110 psi
